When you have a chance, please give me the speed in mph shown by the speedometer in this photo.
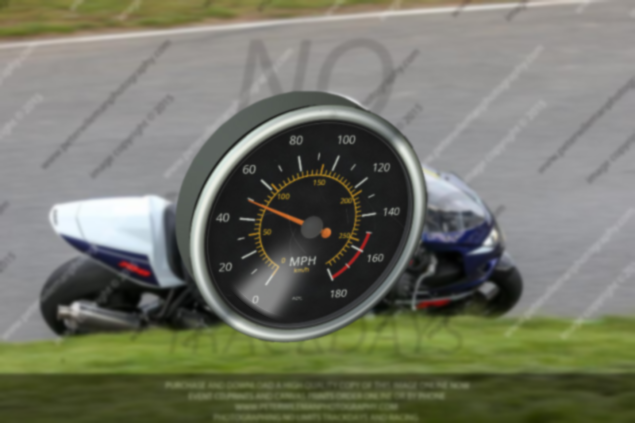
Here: 50 mph
